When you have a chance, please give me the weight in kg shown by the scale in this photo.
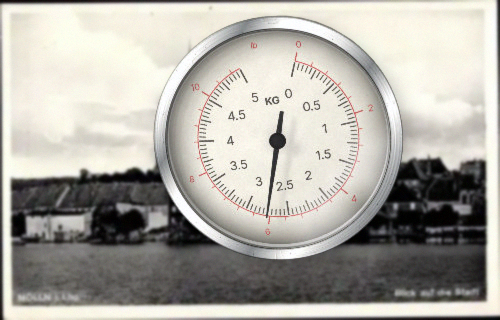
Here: 2.75 kg
